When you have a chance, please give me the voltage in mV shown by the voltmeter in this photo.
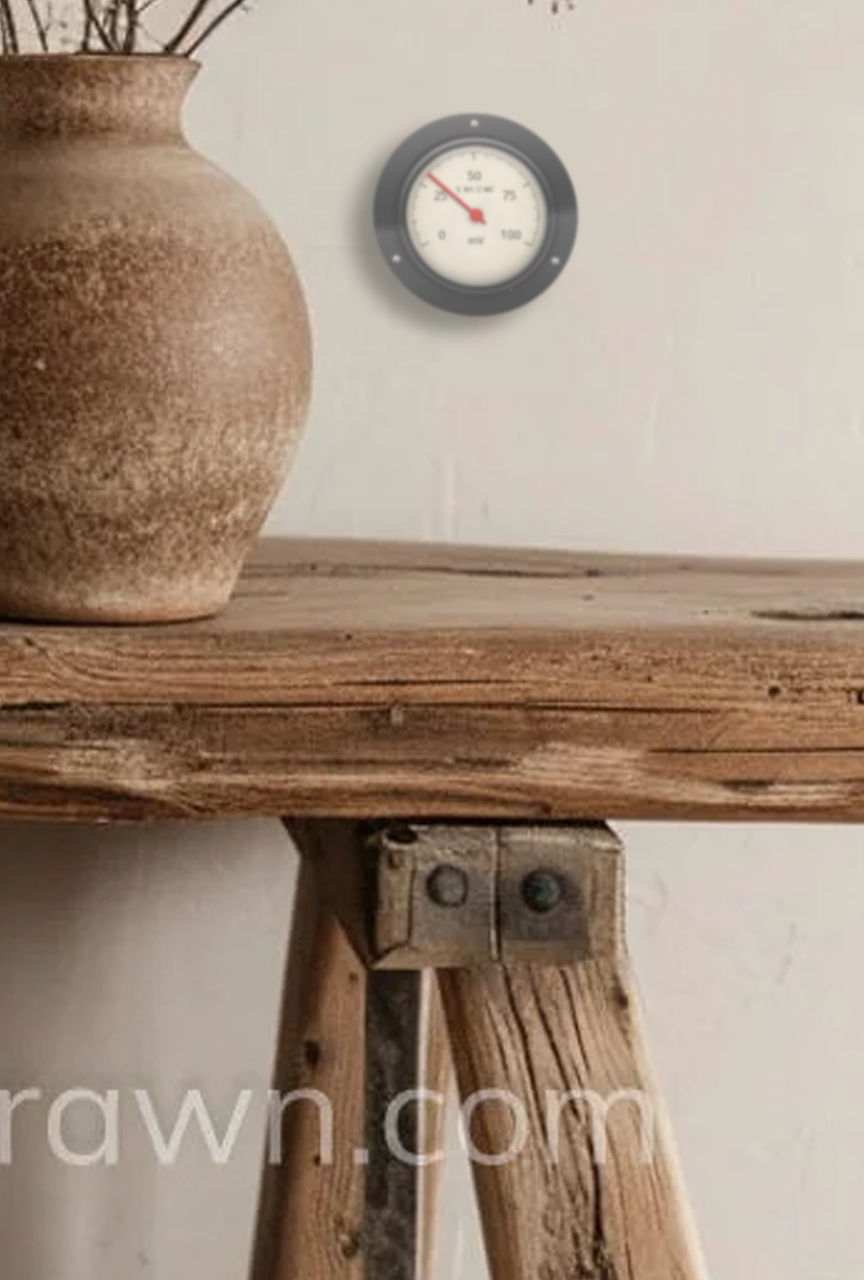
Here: 30 mV
